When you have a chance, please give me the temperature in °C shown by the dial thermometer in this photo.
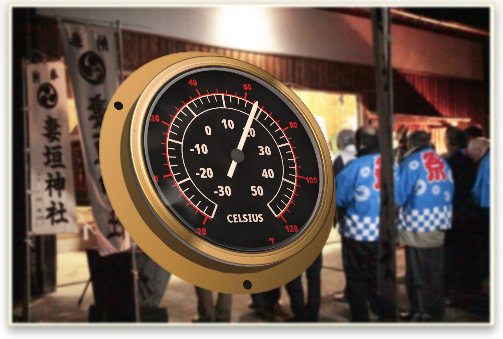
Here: 18 °C
